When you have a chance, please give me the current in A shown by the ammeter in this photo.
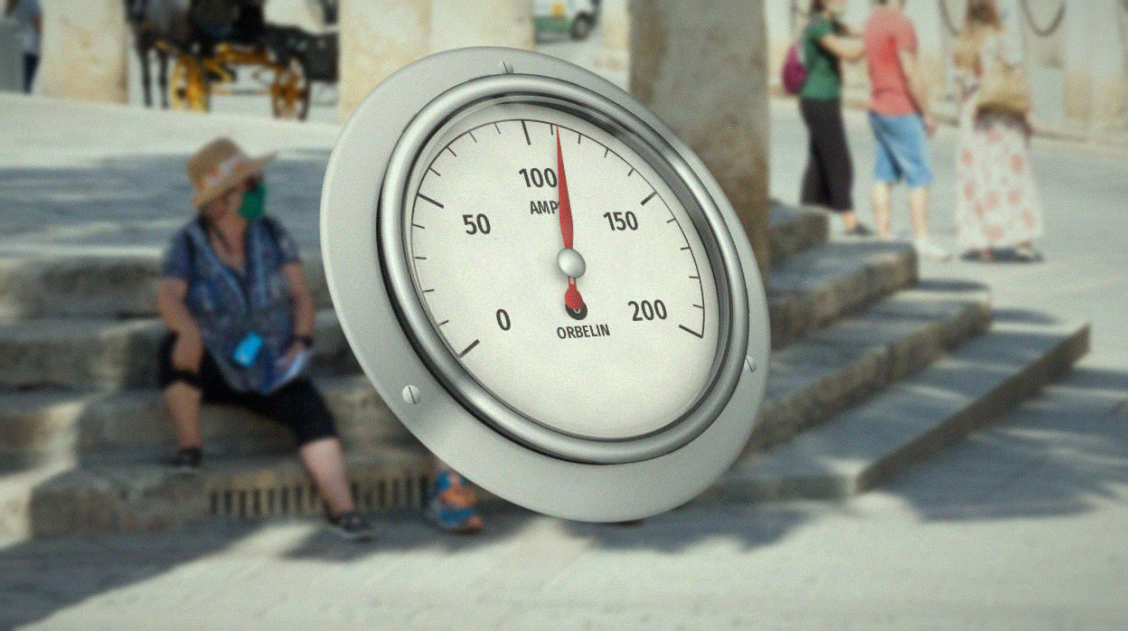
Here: 110 A
